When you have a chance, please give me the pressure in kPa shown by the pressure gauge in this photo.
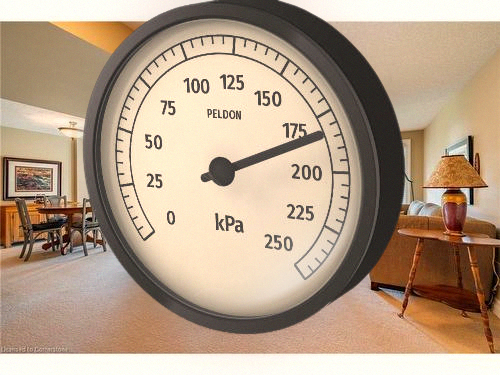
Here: 182.5 kPa
